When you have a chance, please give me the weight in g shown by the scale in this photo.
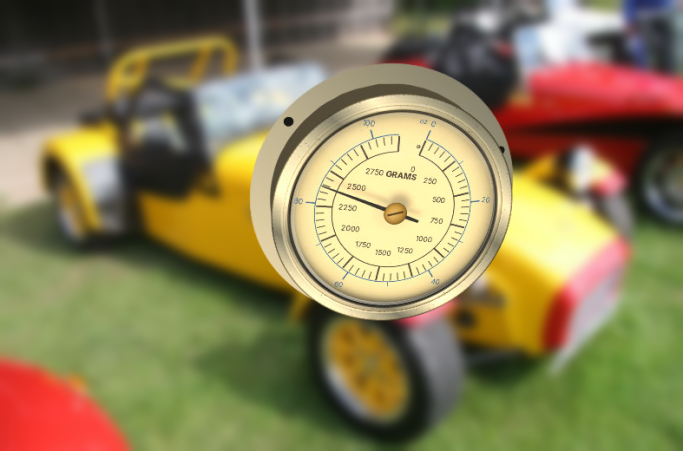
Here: 2400 g
